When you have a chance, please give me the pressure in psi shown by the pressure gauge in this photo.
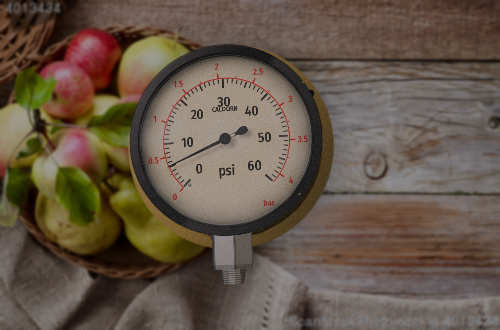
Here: 5 psi
